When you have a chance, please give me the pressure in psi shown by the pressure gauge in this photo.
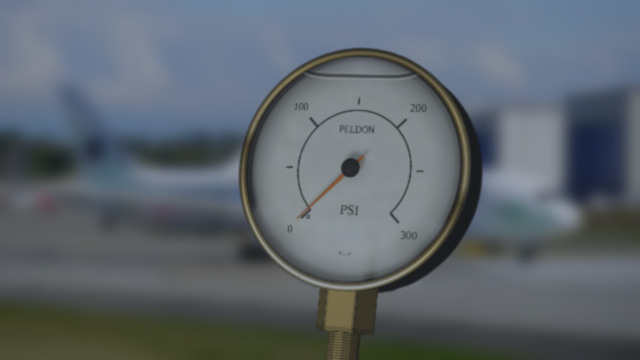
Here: 0 psi
